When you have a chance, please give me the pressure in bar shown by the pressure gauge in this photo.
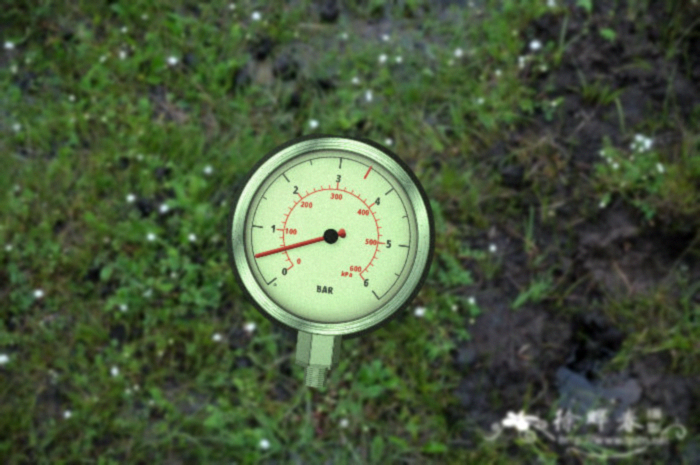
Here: 0.5 bar
